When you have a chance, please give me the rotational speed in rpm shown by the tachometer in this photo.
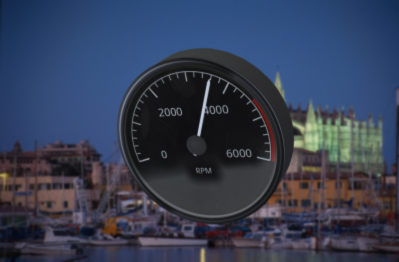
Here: 3600 rpm
